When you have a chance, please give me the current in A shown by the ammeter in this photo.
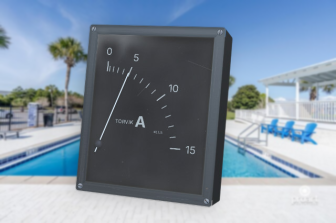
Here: 5 A
